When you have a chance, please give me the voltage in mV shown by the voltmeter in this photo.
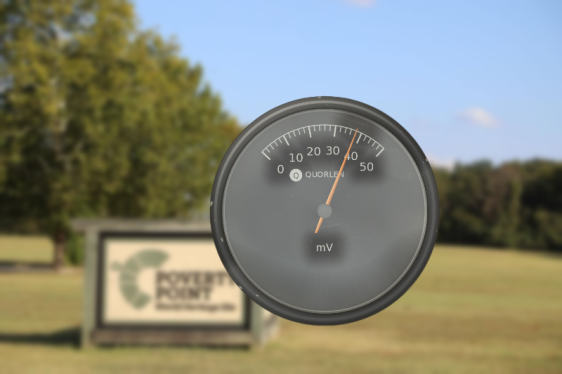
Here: 38 mV
